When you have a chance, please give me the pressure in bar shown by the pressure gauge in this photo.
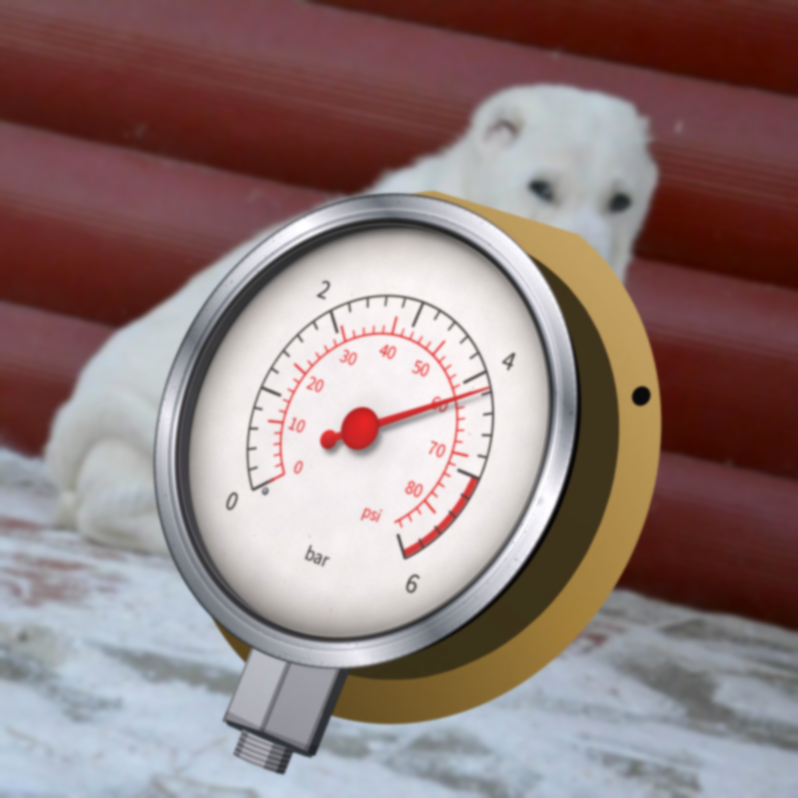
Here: 4.2 bar
